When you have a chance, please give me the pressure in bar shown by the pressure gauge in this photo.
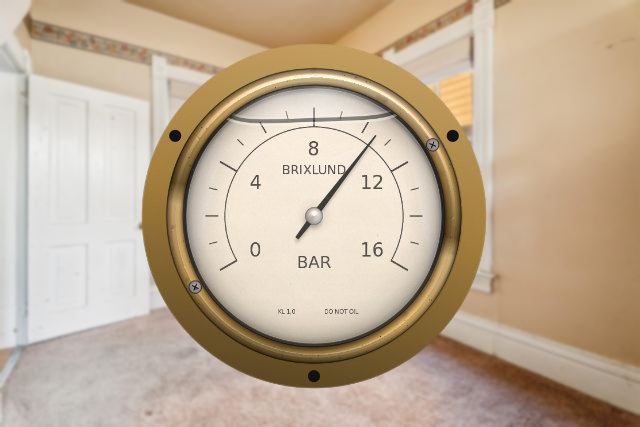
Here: 10.5 bar
